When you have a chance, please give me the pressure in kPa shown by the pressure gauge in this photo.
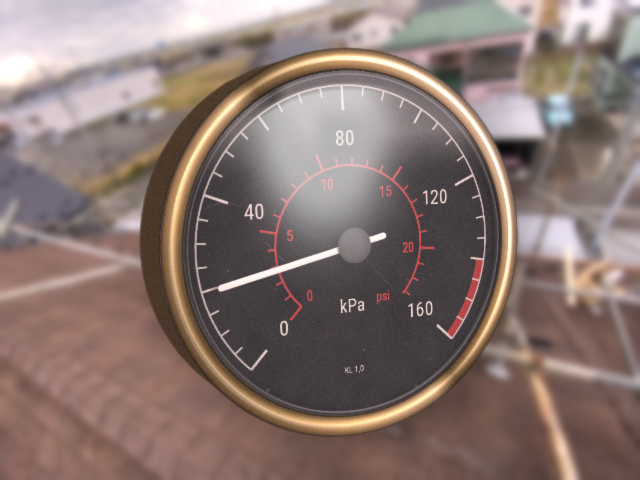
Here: 20 kPa
